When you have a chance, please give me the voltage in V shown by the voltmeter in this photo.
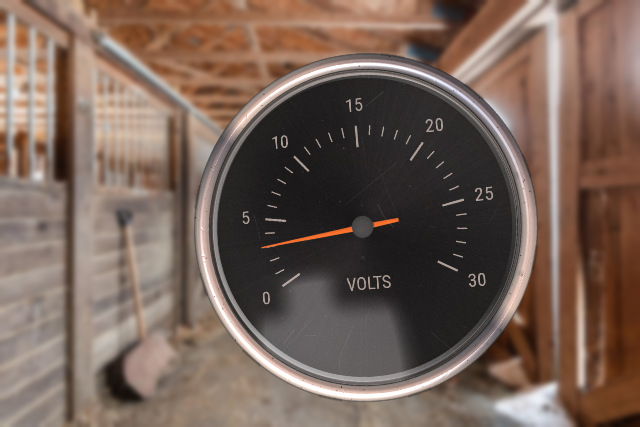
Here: 3 V
